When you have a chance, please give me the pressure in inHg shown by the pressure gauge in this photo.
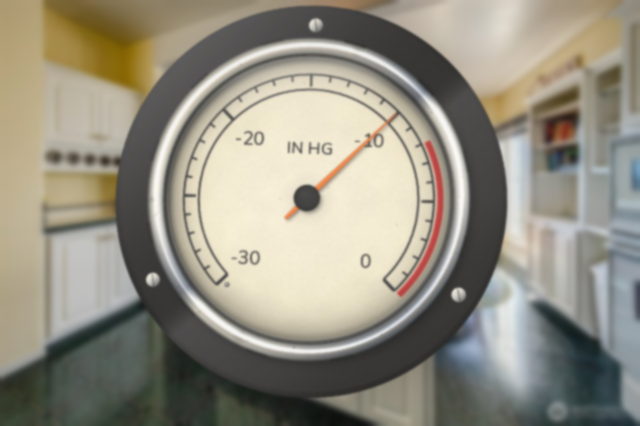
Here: -10 inHg
